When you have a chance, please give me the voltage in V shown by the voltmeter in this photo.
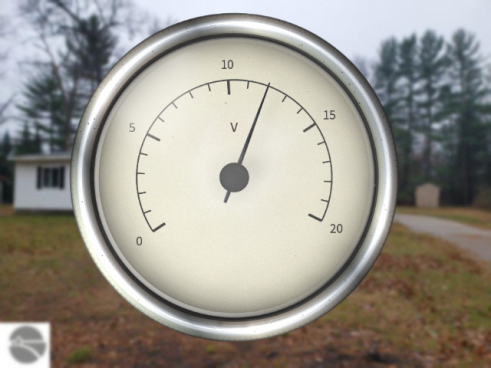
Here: 12 V
